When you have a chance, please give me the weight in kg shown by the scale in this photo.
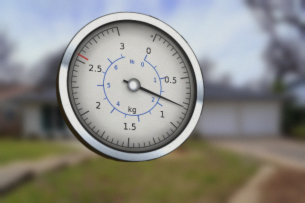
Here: 0.8 kg
